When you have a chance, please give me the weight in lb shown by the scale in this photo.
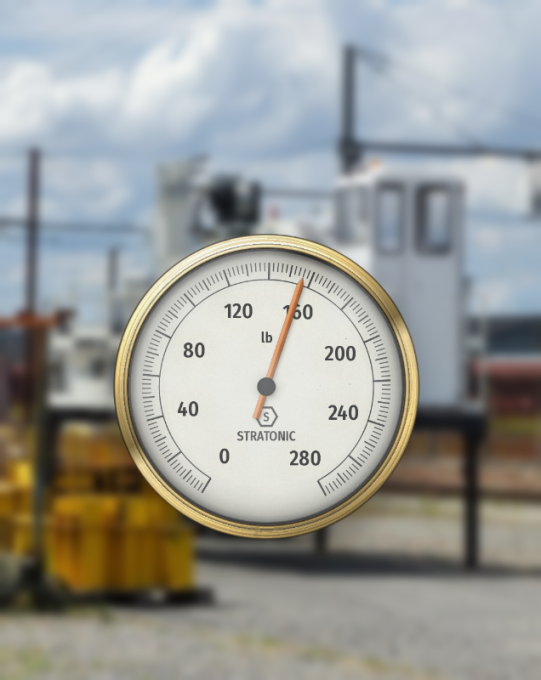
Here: 156 lb
